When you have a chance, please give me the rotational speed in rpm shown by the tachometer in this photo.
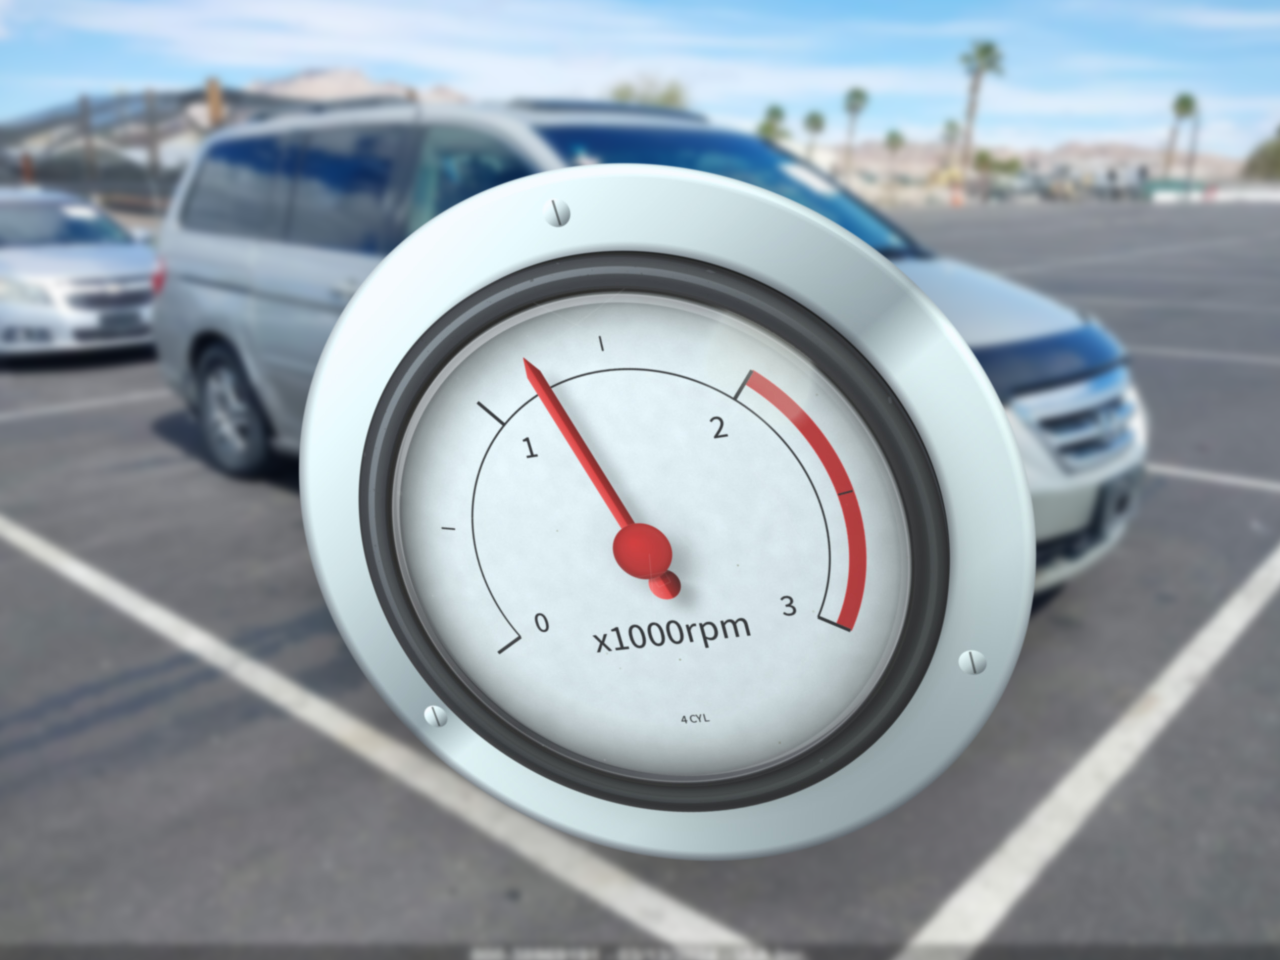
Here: 1250 rpm
